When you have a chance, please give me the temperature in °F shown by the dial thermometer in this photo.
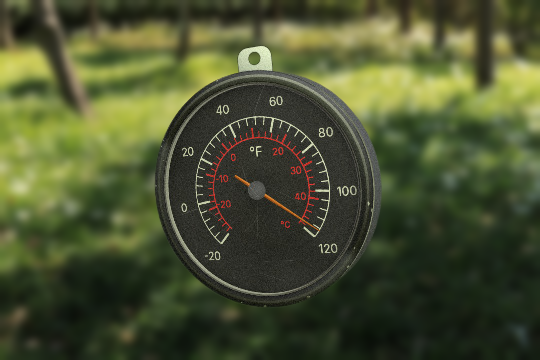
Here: 116 °F
